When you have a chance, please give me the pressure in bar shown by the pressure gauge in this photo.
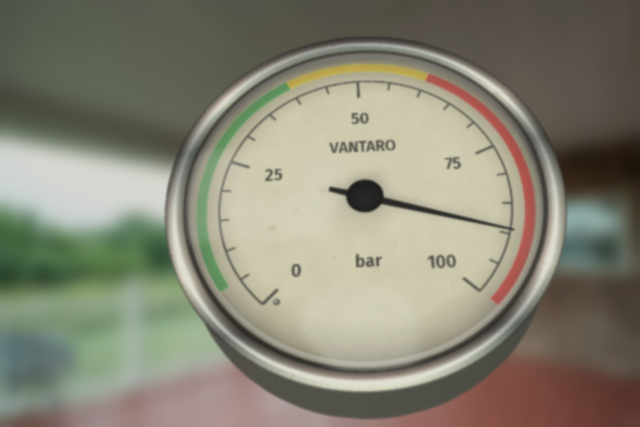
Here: 90 bar
